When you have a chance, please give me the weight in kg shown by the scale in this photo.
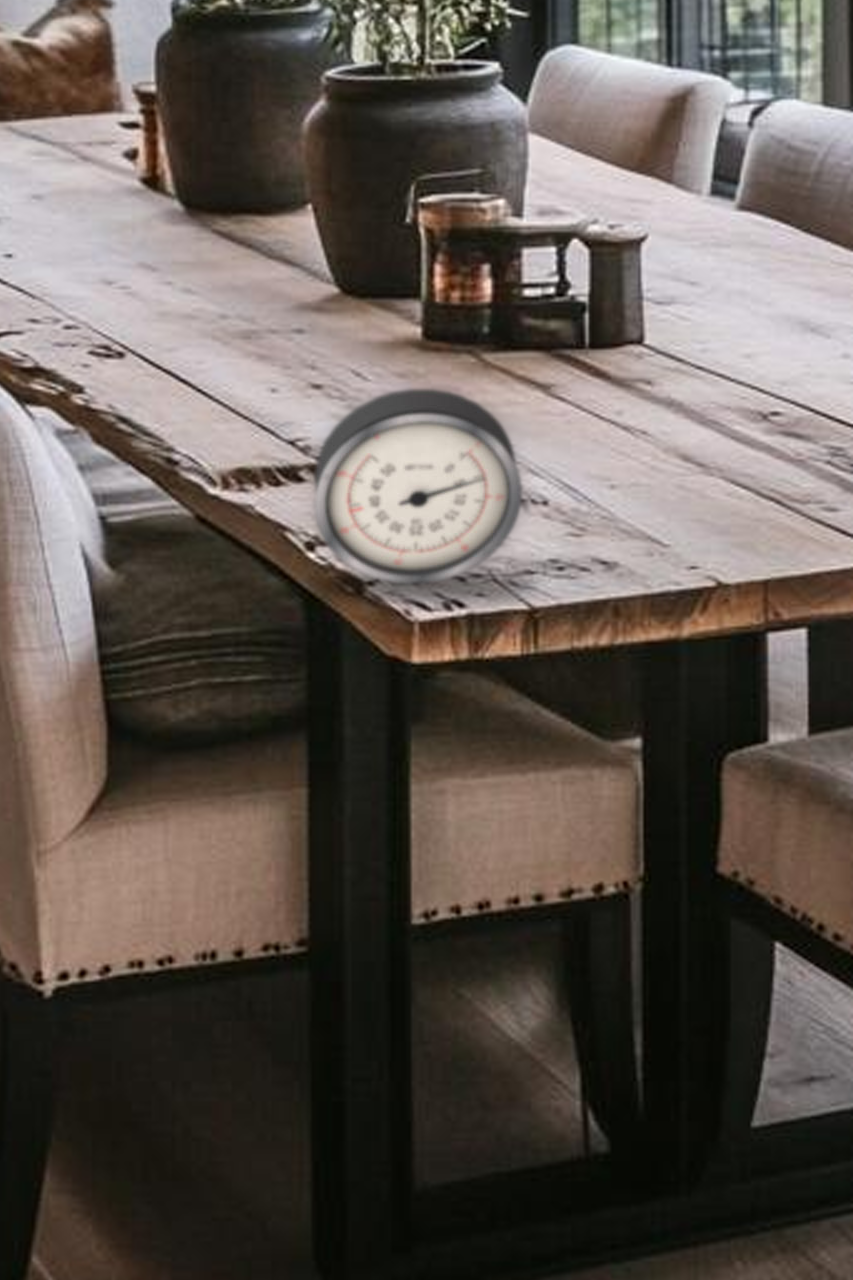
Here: 5 kg
